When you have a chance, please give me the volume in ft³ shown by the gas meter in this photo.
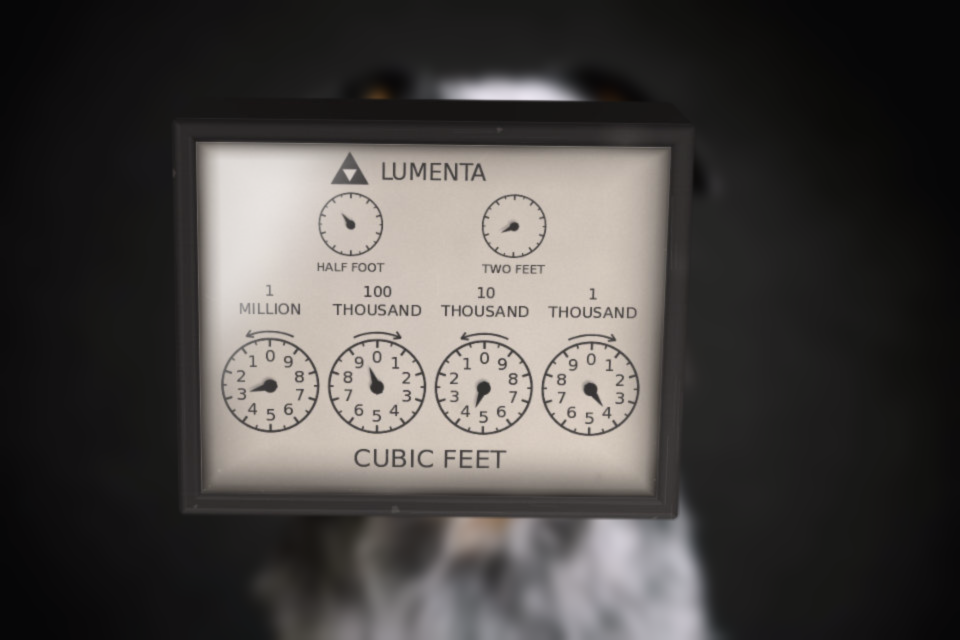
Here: 294400 ft³
